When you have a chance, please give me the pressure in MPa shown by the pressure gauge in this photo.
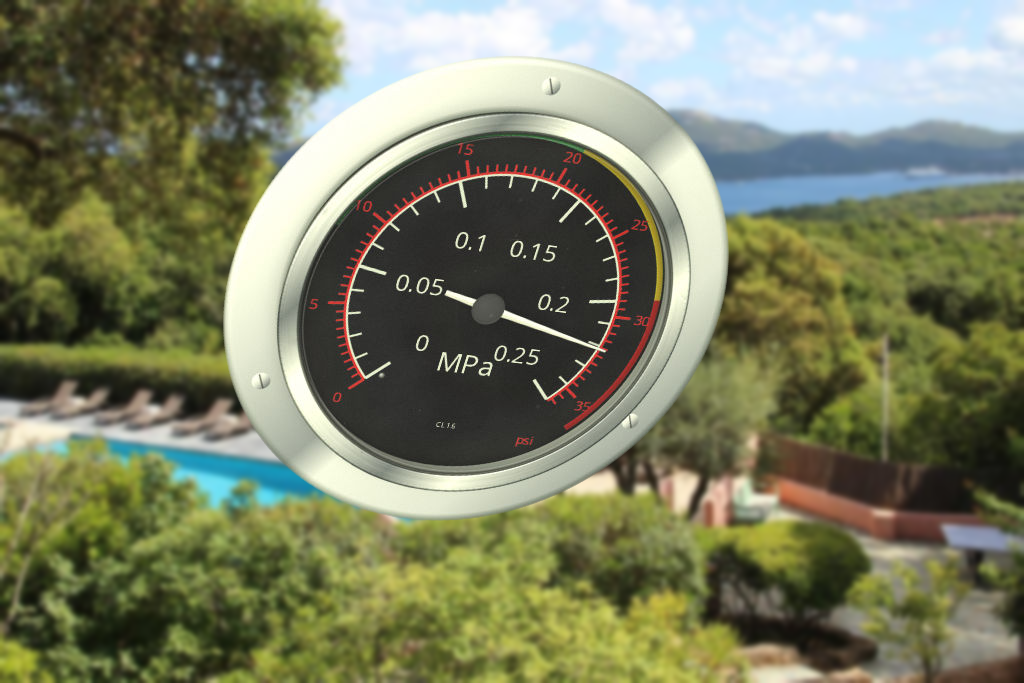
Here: 0.22 MPa
